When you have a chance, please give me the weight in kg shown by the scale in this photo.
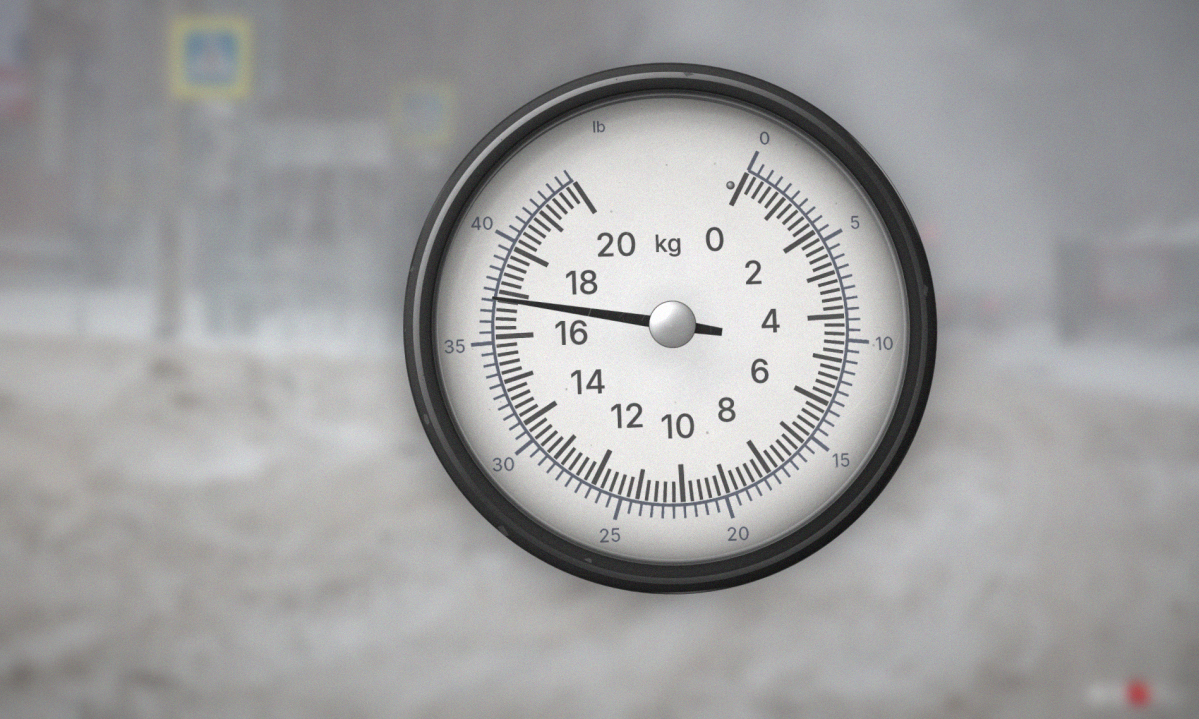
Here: 16.8 kg
